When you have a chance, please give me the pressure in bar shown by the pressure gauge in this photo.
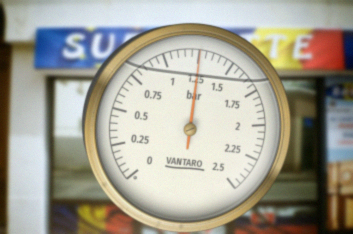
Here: 1.25 bar
